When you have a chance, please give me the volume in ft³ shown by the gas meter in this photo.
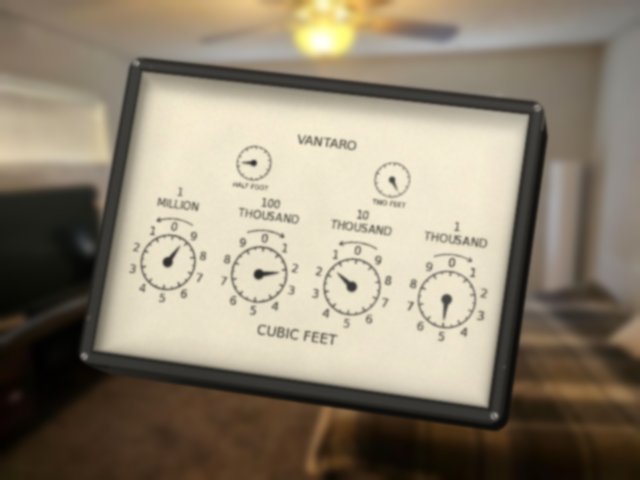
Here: 921500 ft³
